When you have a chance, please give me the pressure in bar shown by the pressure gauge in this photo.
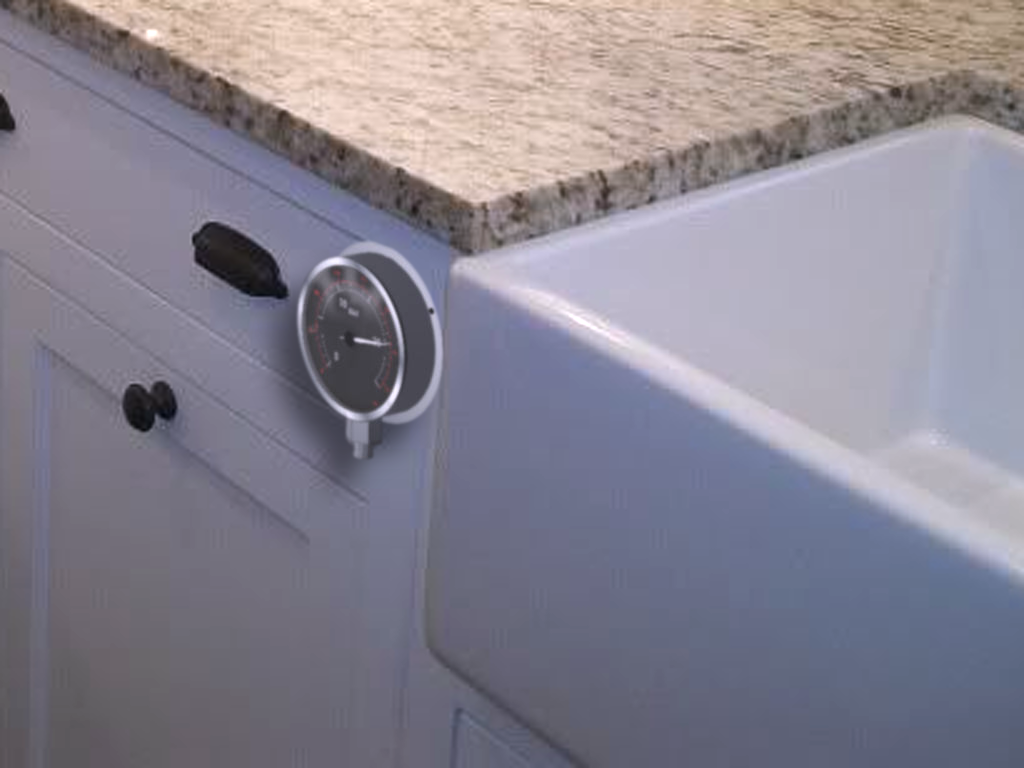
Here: 20 bar
